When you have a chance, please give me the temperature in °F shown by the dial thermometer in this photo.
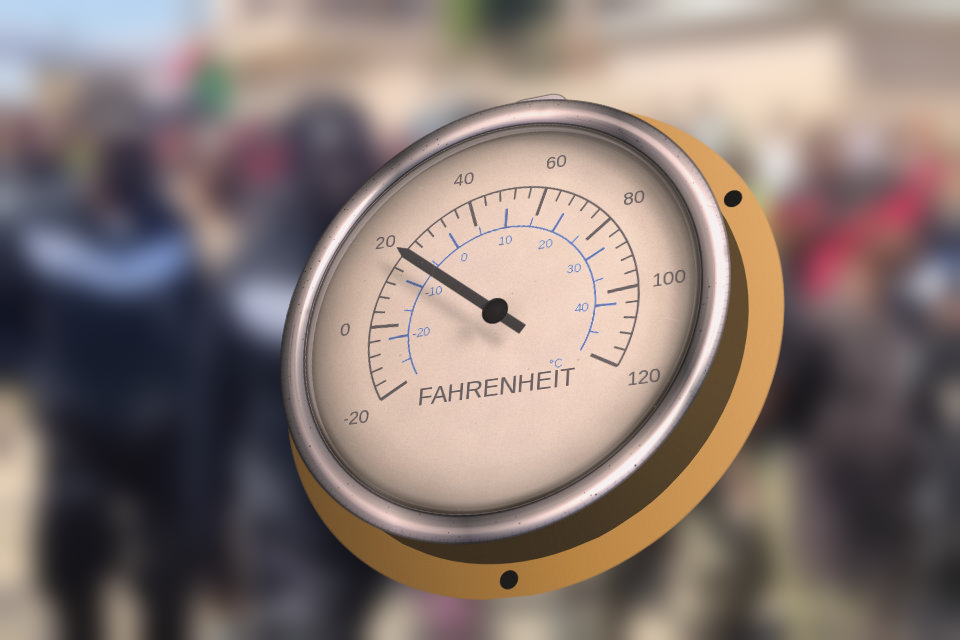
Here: 20 °F
